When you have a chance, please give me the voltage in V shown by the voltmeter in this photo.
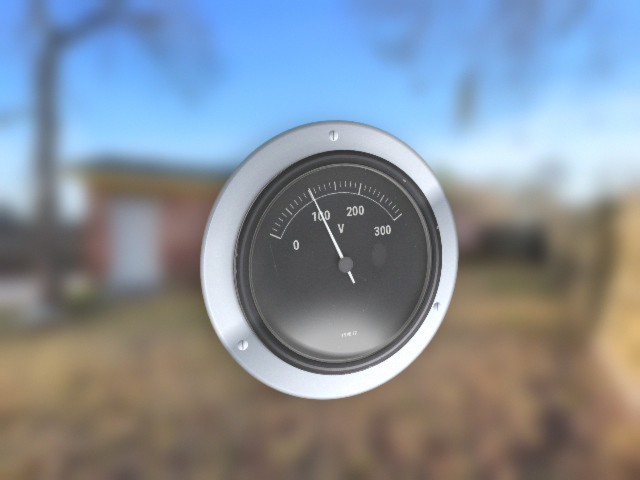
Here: 100 V
